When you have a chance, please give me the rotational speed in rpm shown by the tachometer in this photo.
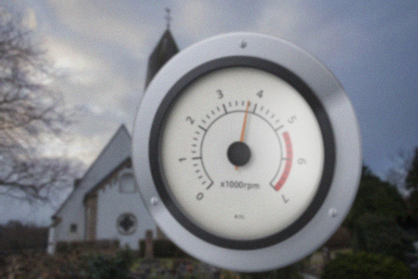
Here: 3800 rpm
